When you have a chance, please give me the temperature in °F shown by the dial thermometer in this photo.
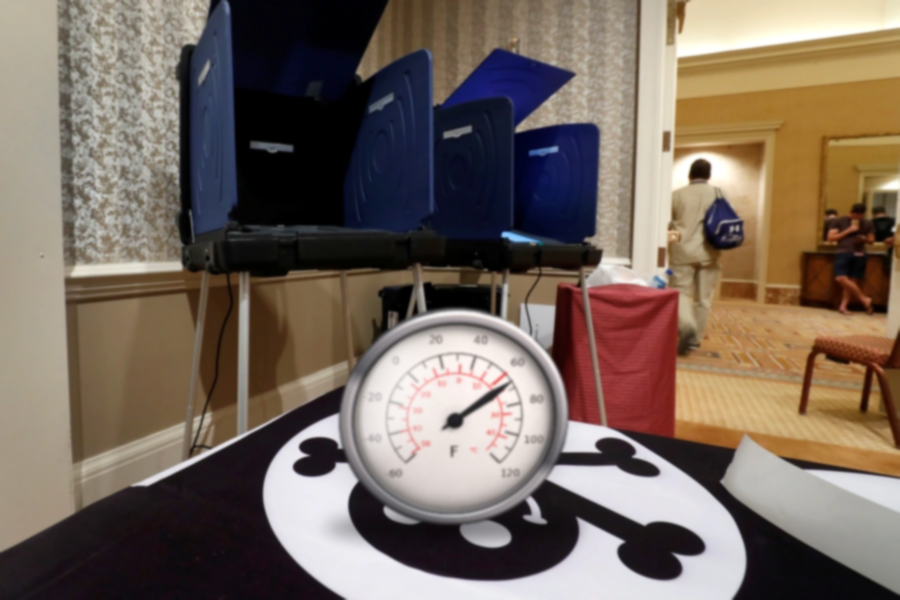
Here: 65 °F
